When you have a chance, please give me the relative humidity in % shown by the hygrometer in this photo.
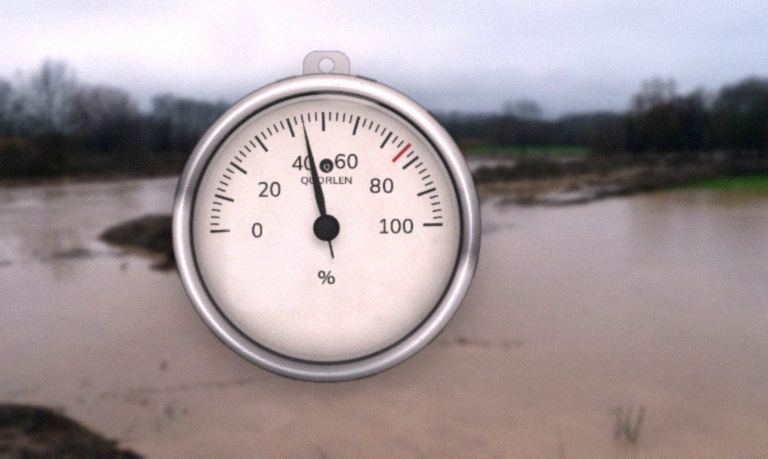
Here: 44 %
